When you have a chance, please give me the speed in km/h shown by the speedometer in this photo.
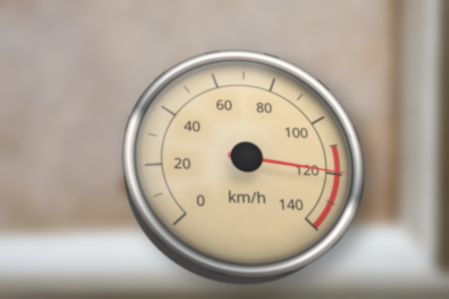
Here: 120 km/h
